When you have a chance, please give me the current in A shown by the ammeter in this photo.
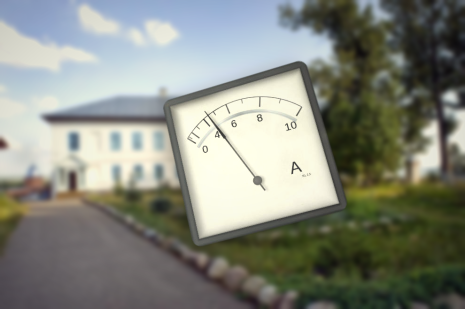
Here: 4.5 A
